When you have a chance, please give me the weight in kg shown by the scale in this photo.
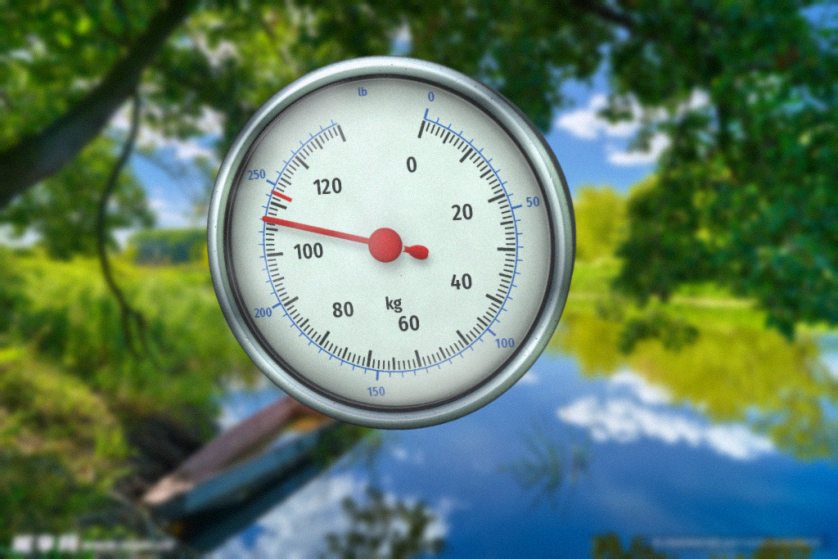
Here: 107 kg
